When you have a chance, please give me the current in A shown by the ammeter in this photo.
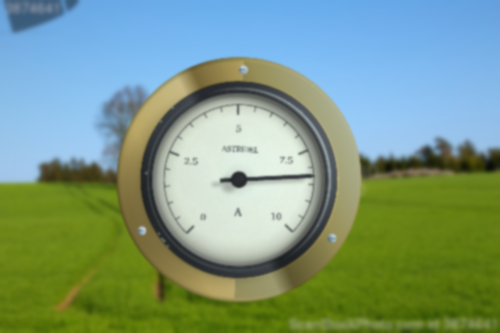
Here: 8.25 A
